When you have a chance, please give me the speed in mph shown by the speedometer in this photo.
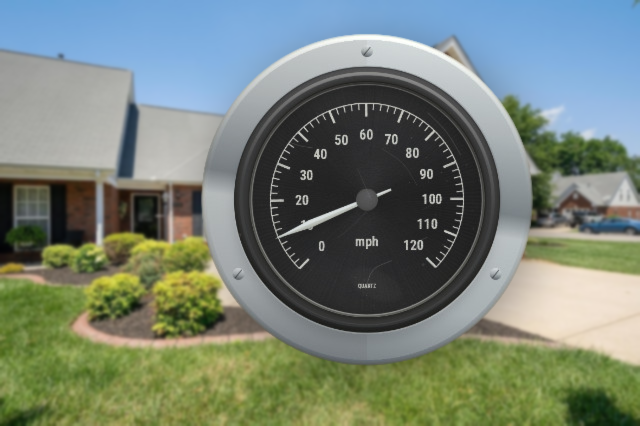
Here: 10 mph
